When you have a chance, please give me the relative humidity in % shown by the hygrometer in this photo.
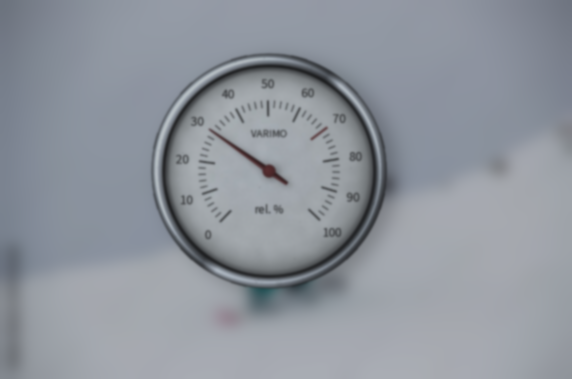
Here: 30 %
